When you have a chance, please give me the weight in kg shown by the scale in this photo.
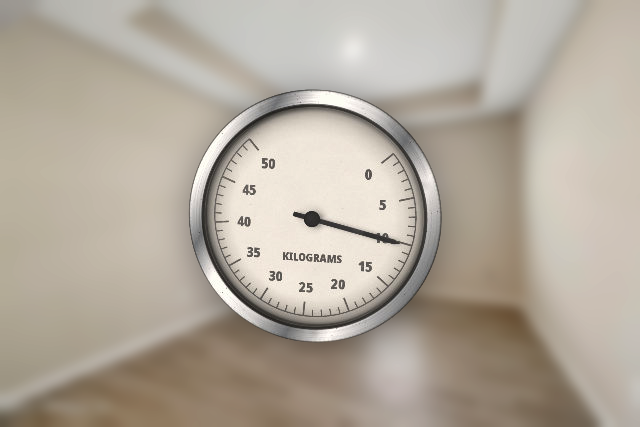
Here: 10 kg
